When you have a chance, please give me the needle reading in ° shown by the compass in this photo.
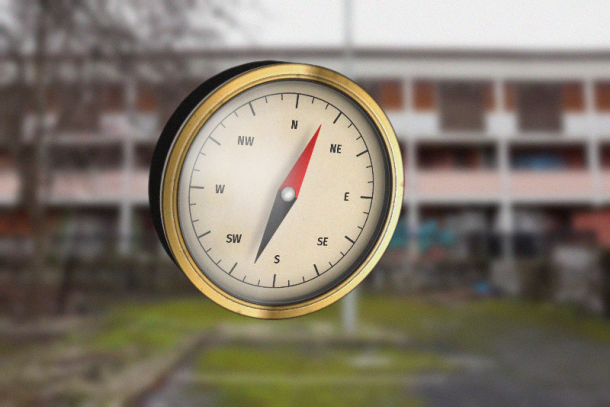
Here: 20 °
